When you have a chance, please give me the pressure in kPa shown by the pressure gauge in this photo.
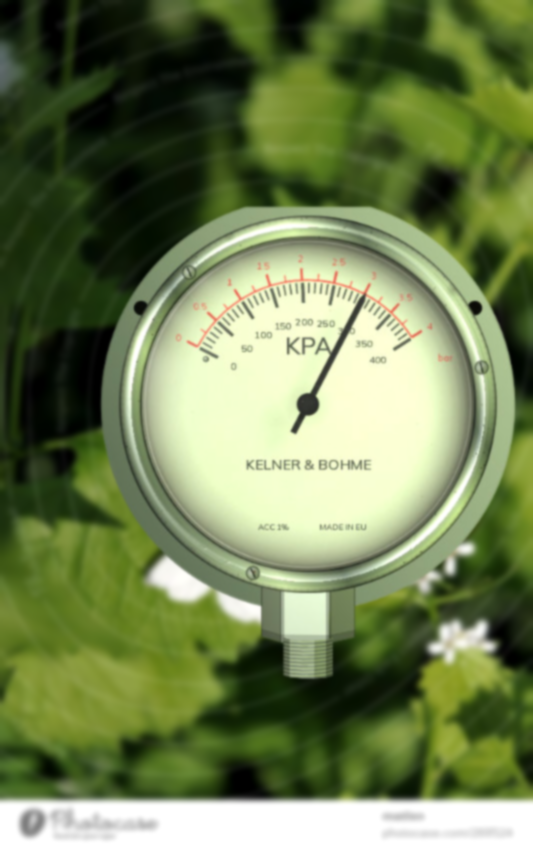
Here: 300 kPa
